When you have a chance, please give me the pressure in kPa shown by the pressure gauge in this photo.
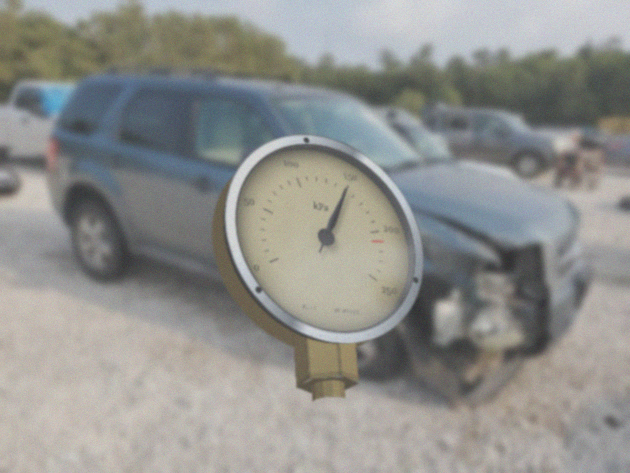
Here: 150 kPa
